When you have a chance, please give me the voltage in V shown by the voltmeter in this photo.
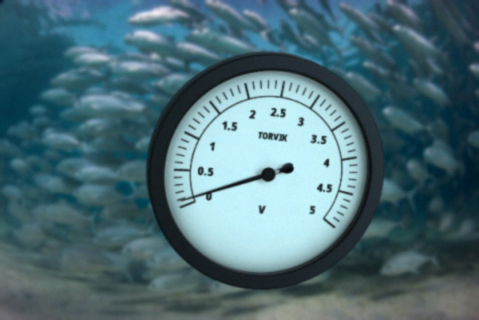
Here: 0.1 V
